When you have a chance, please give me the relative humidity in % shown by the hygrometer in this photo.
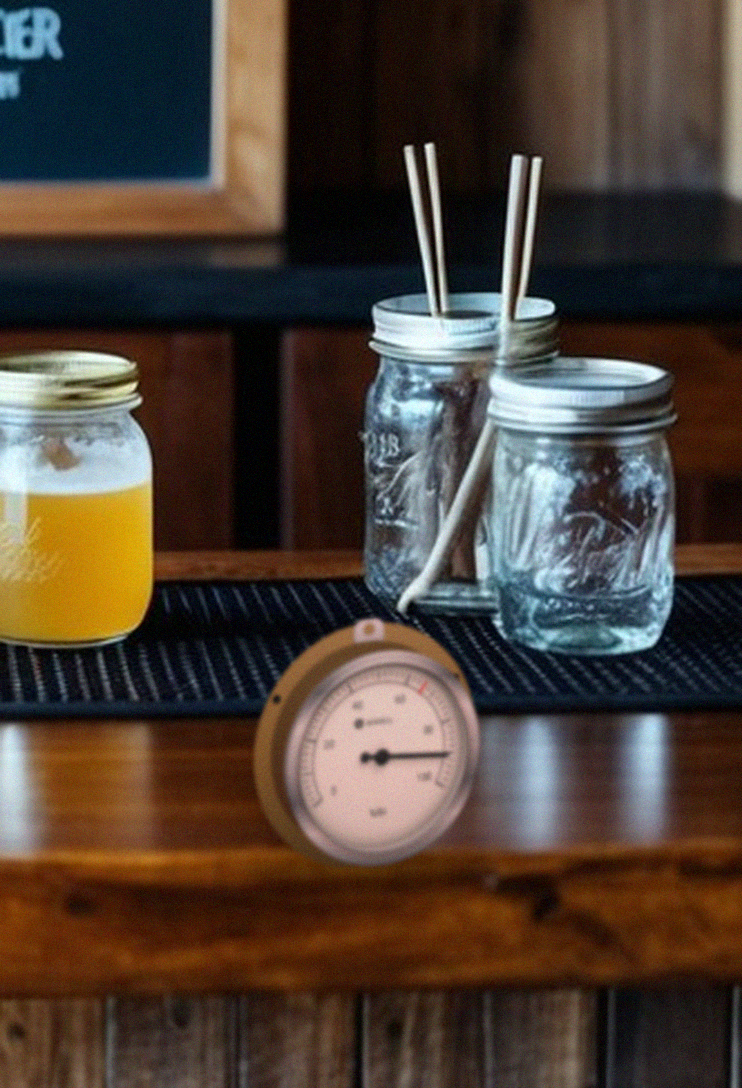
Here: 90 %
